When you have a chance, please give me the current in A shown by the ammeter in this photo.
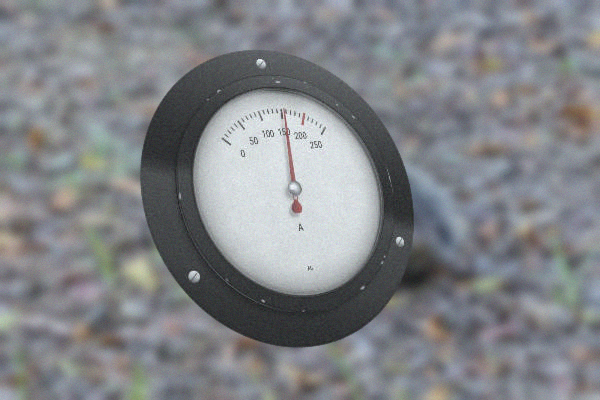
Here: 150 A
